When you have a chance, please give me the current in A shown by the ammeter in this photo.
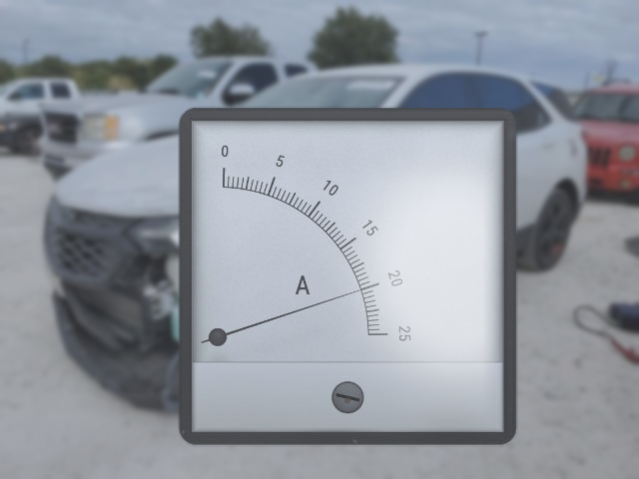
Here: 20 A
